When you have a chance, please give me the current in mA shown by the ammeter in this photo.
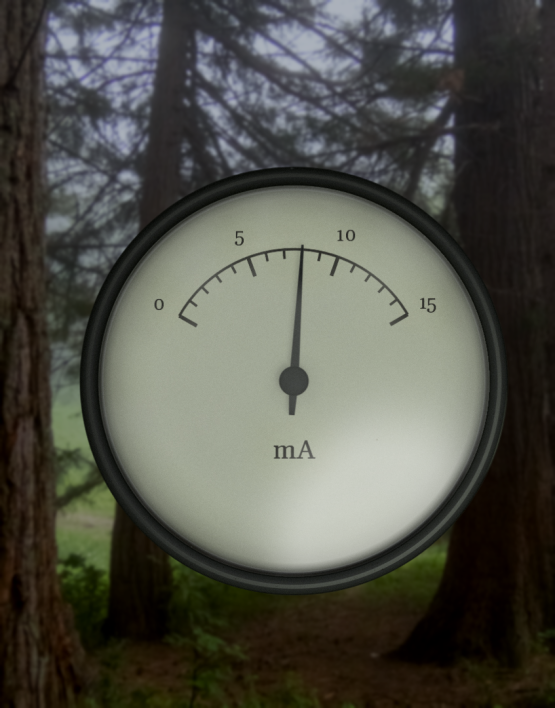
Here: 8 mA
